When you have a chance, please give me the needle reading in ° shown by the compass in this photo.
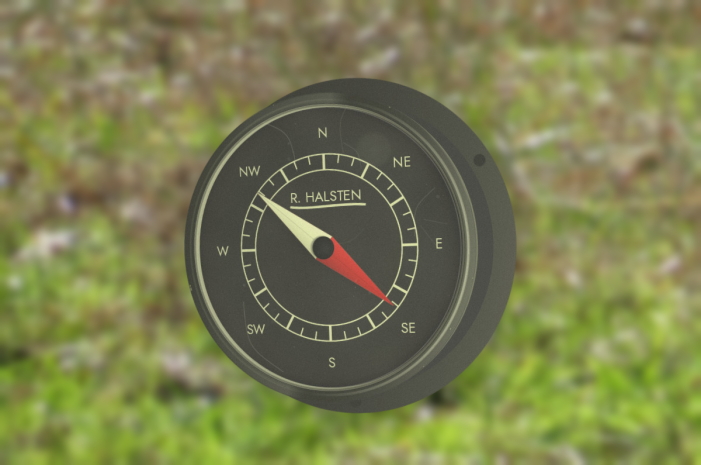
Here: 130 °
